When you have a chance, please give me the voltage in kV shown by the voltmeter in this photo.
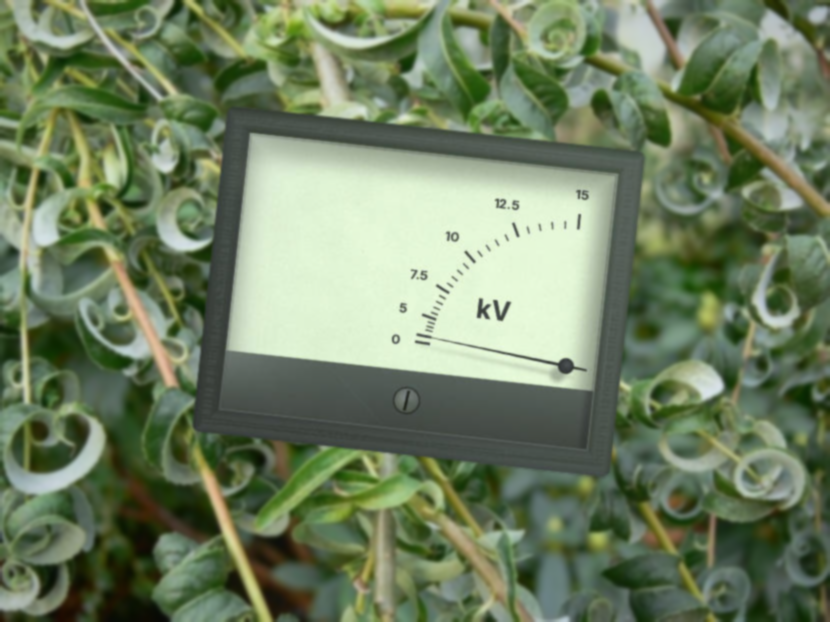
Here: 2.5 kV
